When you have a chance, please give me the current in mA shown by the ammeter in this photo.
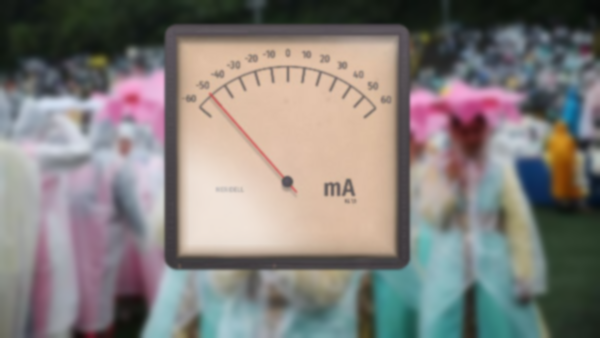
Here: -50 mA
